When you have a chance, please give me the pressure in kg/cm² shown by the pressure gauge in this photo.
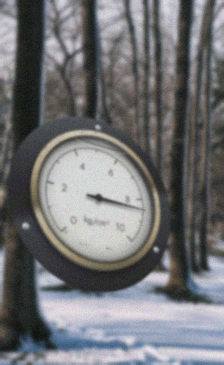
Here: 8.5 kg/cm²
